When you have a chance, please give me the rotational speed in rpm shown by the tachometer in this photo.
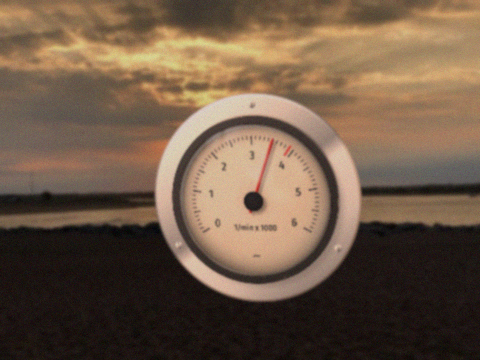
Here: 3500 rpm
